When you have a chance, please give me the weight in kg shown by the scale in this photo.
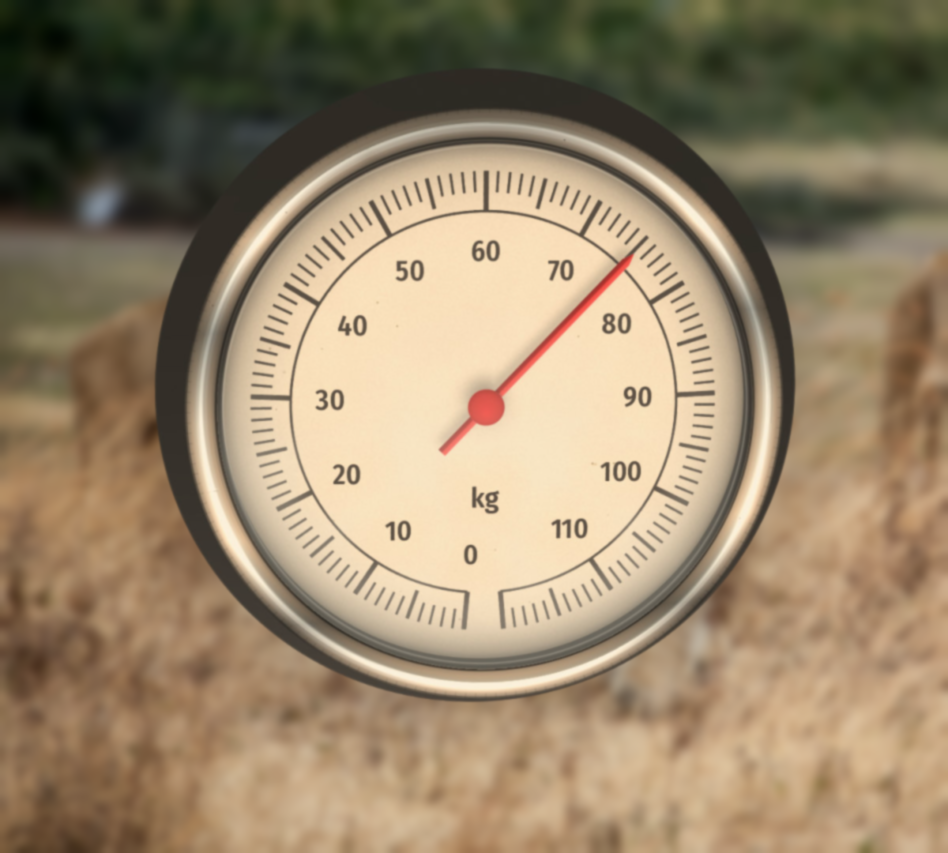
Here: 75 kg
